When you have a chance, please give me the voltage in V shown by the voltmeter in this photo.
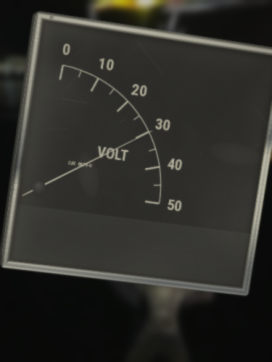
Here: 30 V
